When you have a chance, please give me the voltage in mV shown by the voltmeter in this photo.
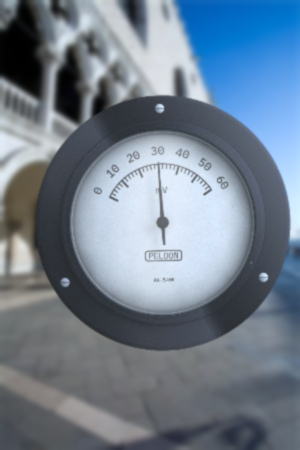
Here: 30 mV
